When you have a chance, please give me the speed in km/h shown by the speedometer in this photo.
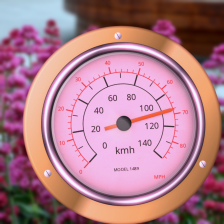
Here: 110 km/h
